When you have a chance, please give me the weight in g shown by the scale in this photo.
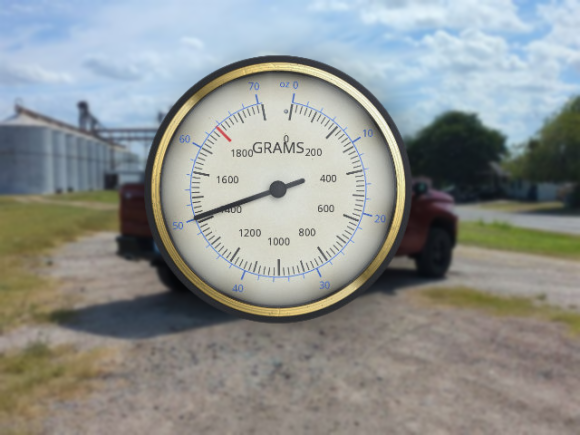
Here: 1420 g
